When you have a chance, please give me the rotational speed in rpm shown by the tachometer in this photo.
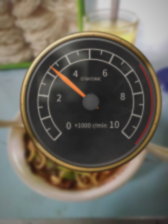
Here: 3250 rpm
